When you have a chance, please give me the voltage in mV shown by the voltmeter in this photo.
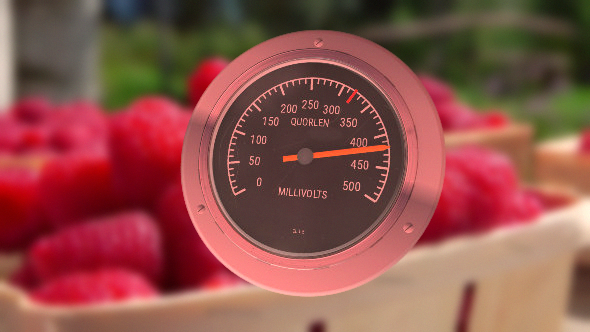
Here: 420 mV
